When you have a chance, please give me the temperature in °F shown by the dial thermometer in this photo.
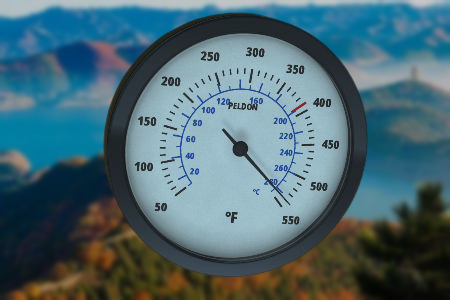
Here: 540 °F
